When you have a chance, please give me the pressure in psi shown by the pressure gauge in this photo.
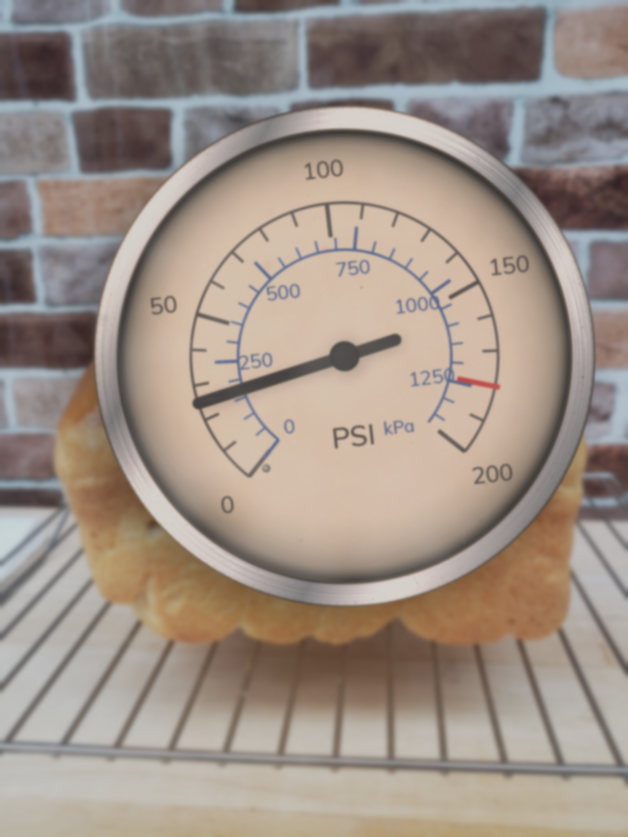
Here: 25 psi
